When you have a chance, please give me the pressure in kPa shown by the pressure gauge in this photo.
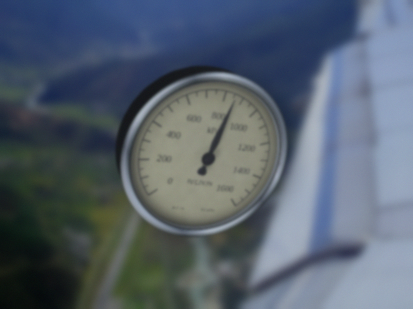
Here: 850 kPa
